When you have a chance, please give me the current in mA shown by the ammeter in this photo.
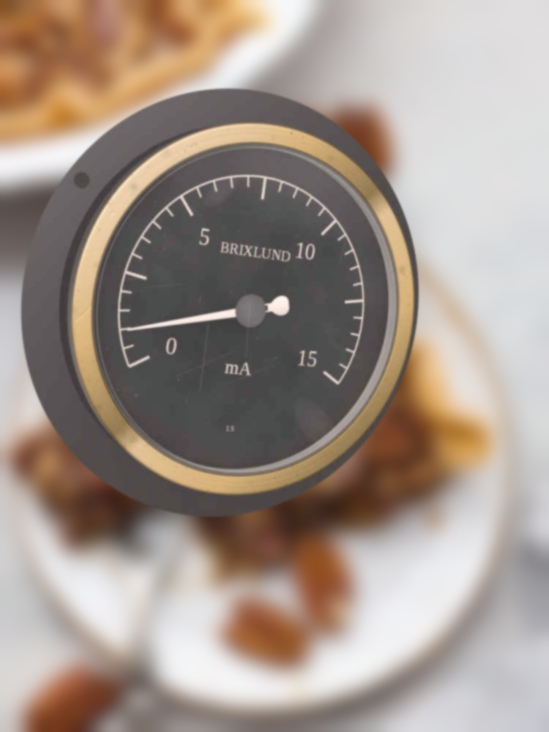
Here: 1 mA
